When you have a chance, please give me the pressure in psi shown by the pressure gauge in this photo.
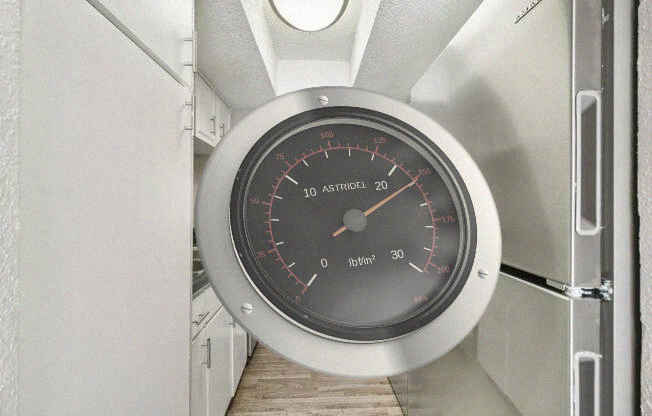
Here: 22 psi
